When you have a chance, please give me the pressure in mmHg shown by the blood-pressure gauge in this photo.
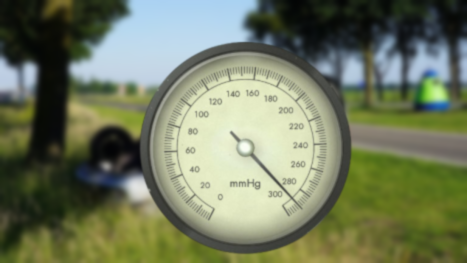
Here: 290 mmHg
